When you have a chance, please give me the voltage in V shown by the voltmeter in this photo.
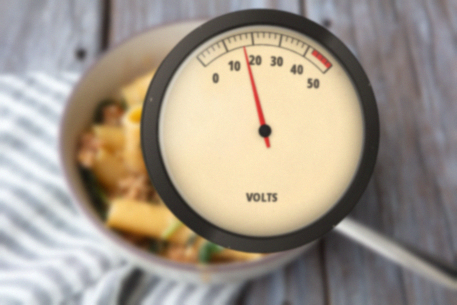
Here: 16 V
